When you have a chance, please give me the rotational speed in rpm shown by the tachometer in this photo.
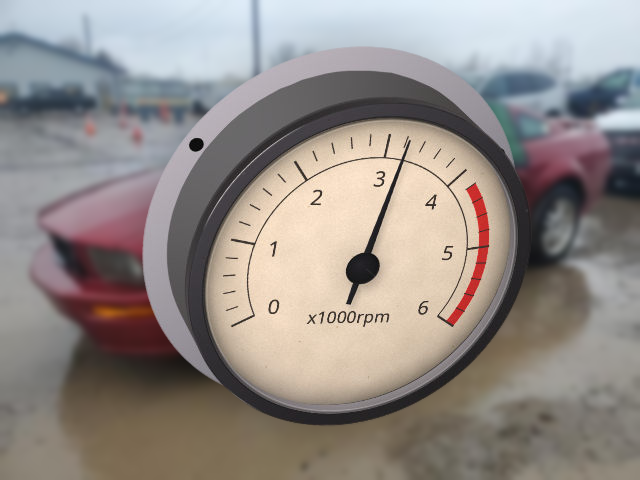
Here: 3200 rpm
